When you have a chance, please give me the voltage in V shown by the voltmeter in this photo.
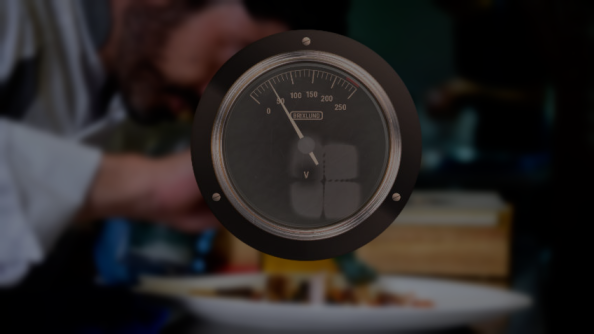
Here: 50 V
